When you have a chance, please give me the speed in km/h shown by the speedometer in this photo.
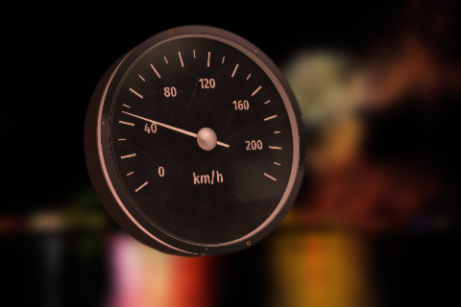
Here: 45 km/h
